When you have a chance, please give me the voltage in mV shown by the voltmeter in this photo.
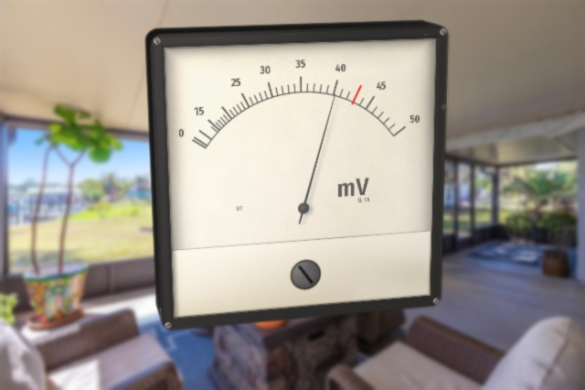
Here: 40 mV
